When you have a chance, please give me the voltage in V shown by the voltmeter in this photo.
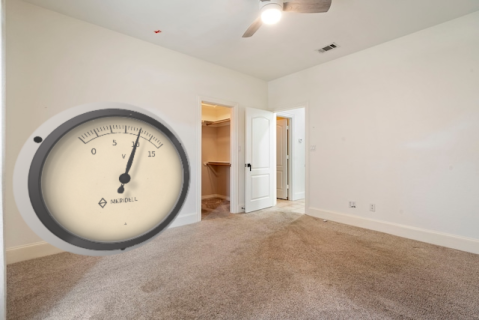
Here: 10 V
